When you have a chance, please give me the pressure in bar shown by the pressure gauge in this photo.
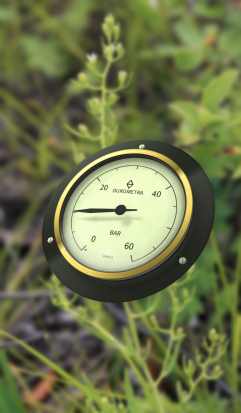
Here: 10 bar
